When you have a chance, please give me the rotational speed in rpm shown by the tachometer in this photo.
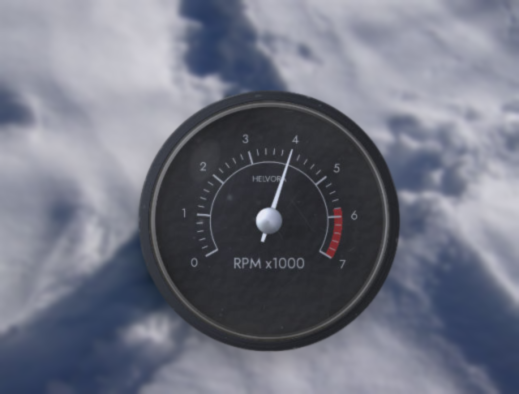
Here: 4000 rpm
